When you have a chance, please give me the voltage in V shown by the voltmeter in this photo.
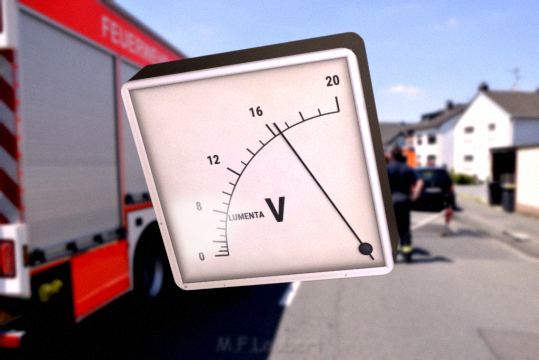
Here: 16.5 V
